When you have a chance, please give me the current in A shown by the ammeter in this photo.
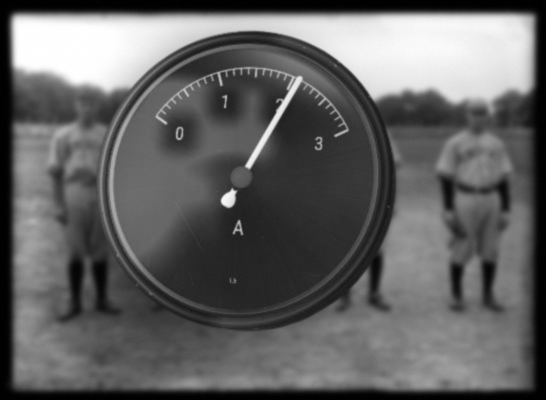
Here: 2.1 A
